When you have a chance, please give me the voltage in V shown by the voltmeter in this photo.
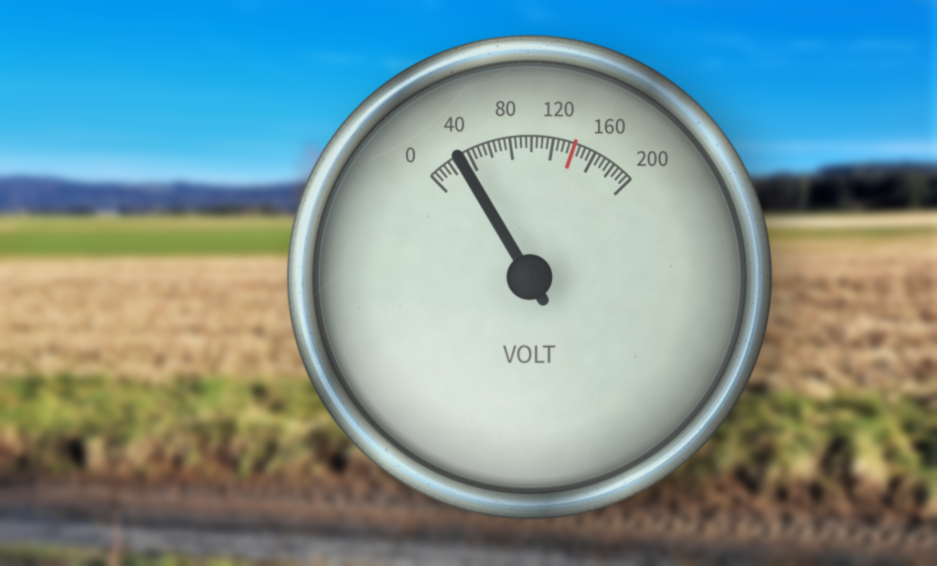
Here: 30 V
